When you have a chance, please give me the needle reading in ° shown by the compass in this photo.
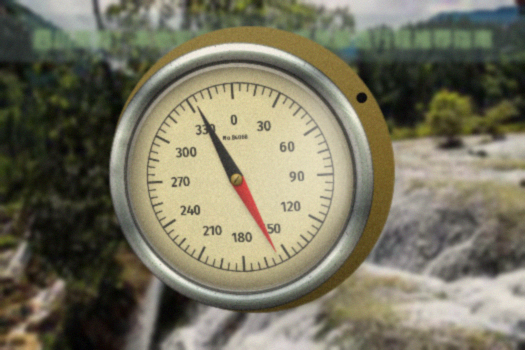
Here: 155 °
